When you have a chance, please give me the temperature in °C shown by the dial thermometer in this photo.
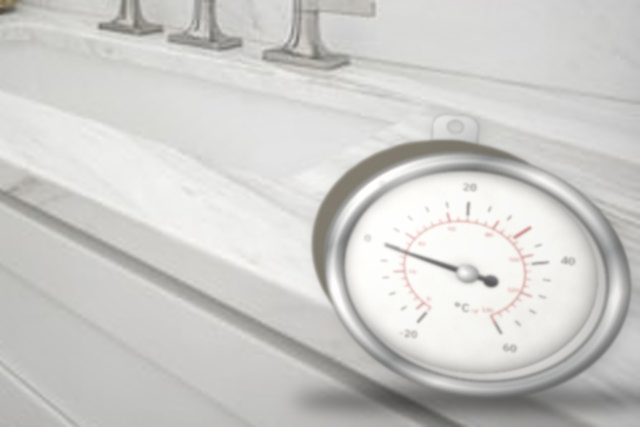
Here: 0 °C
